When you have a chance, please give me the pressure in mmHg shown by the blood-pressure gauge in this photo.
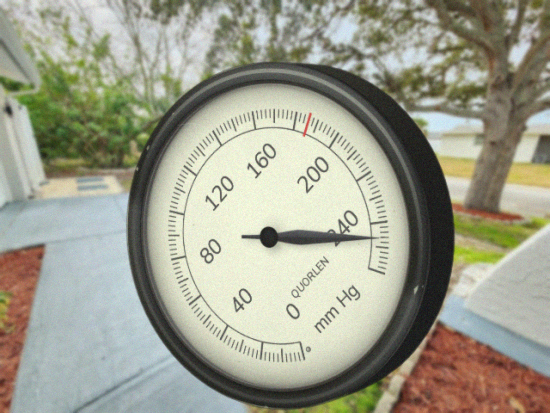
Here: 246 mmHg
